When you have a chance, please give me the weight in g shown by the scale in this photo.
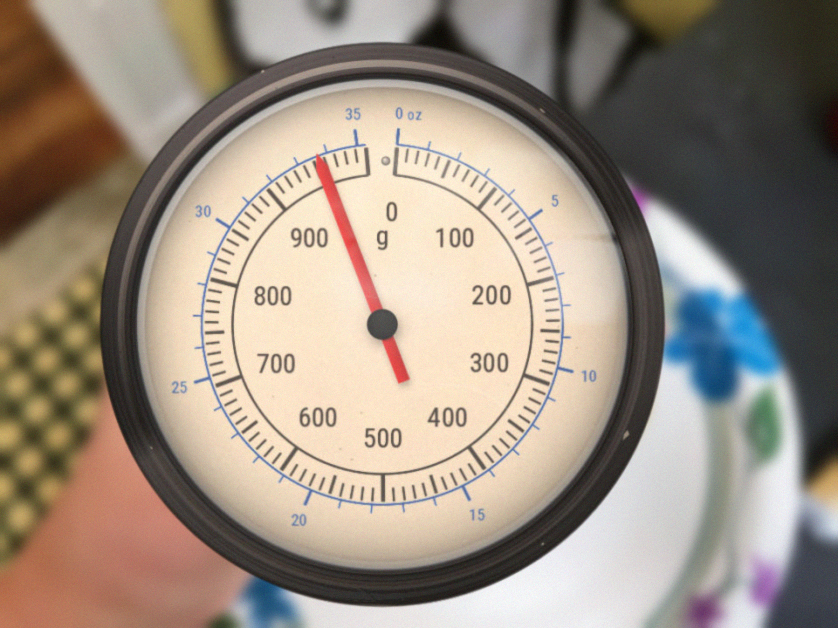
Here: 955 g
